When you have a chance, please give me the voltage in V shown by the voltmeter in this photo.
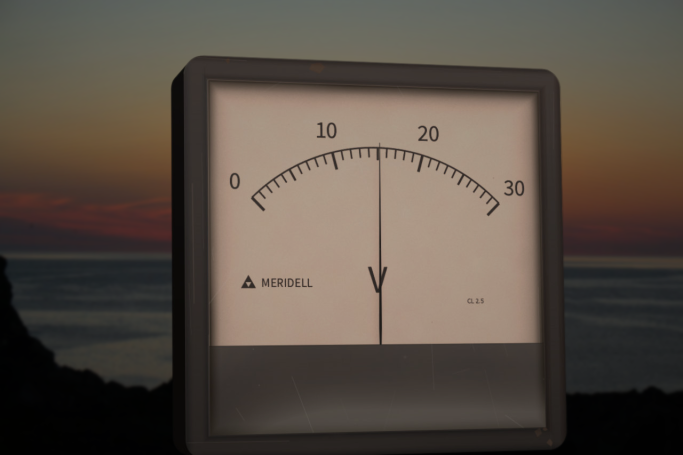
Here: 15 V
